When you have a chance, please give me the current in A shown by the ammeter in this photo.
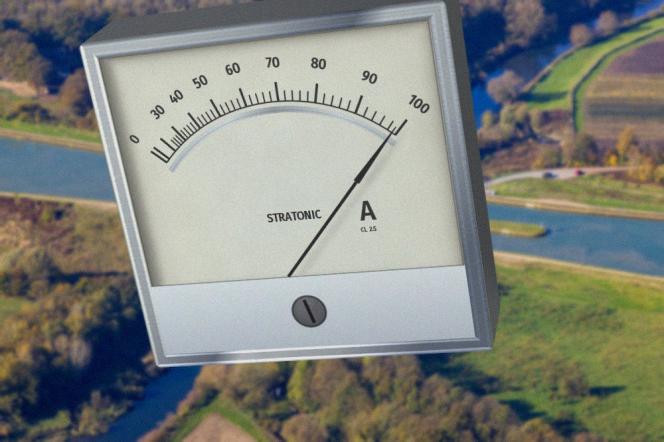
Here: 99 A
